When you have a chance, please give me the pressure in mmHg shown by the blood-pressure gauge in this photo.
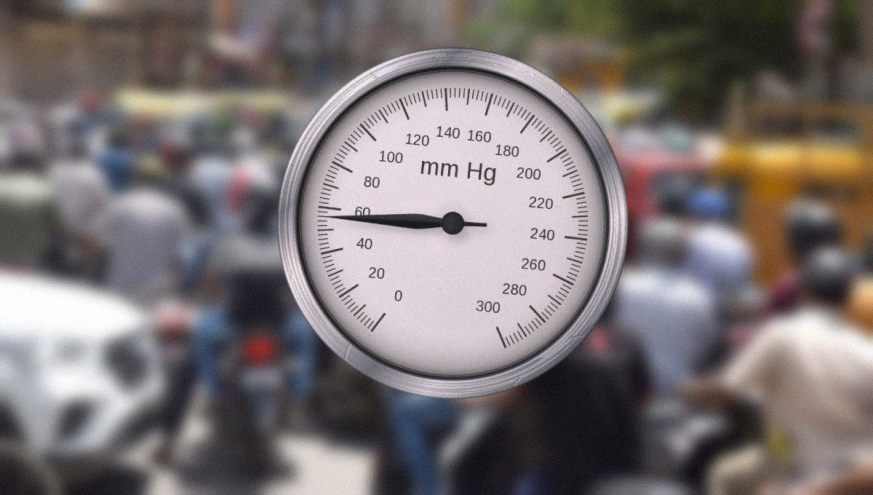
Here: 56 mmHg
